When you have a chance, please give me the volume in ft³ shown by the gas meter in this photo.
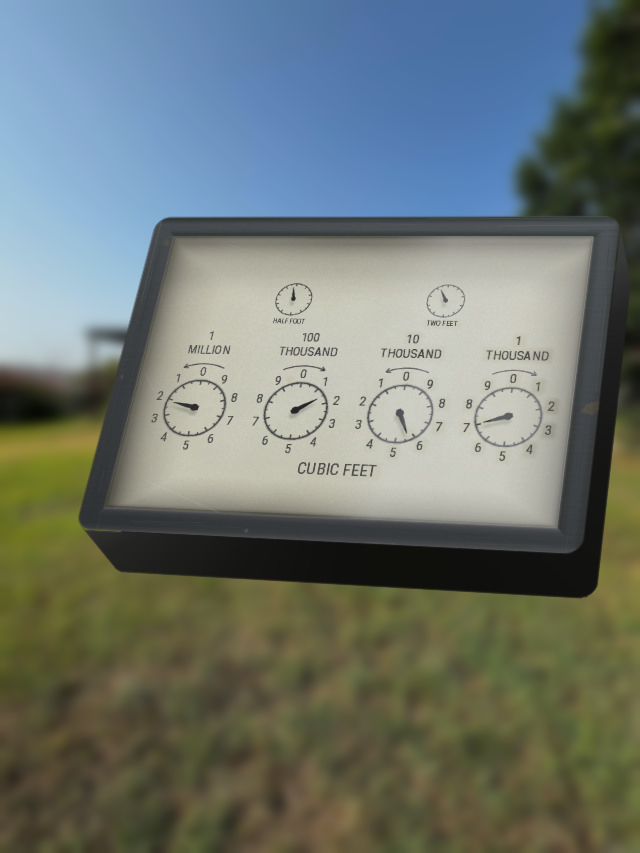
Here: 215700 ft³
